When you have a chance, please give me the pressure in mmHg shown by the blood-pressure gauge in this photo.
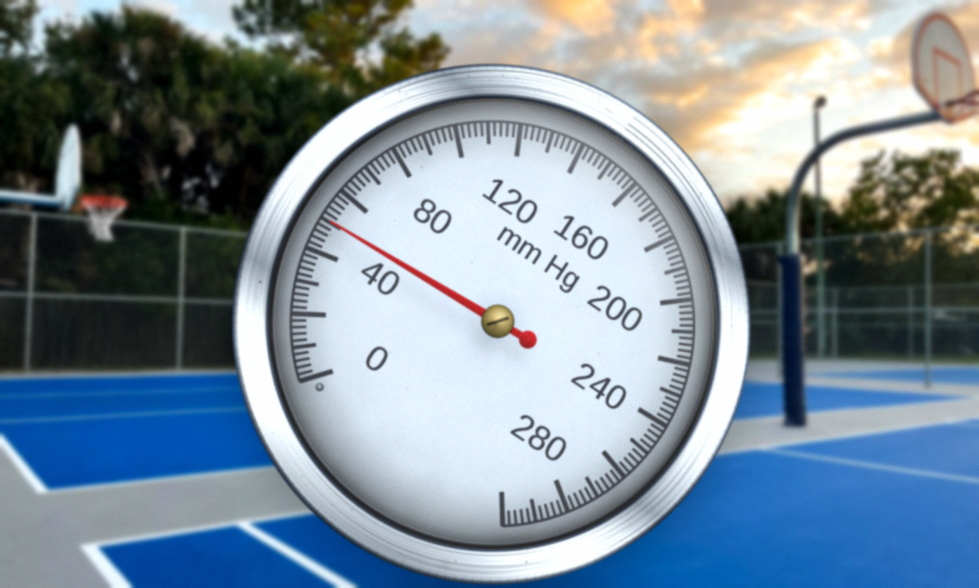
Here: 50 mmHg
